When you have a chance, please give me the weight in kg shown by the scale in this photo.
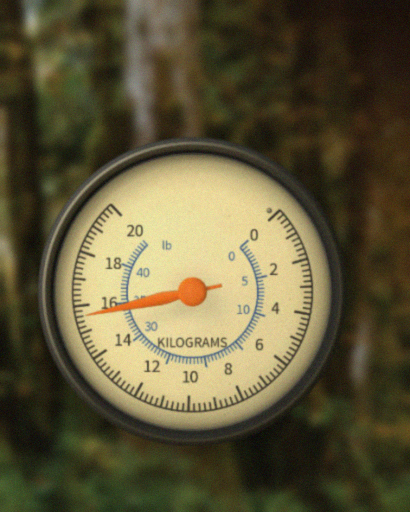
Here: 15.6 kg
